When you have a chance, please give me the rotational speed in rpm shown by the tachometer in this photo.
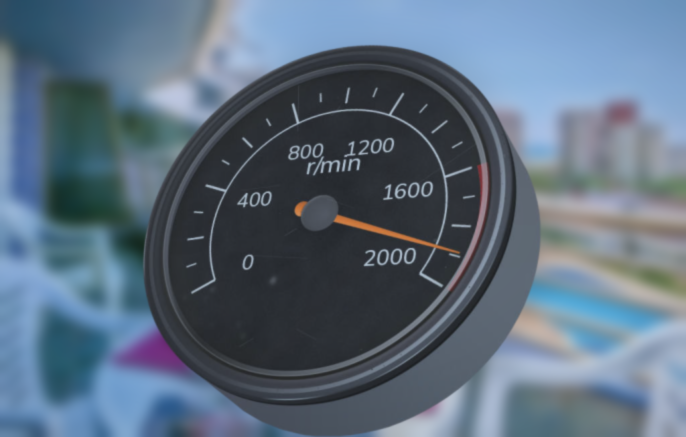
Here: 1900 rpm
